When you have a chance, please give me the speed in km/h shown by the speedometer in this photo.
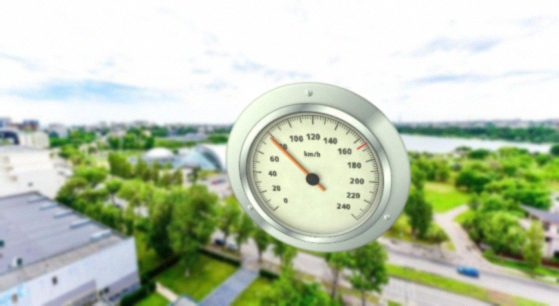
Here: 80 km/h
